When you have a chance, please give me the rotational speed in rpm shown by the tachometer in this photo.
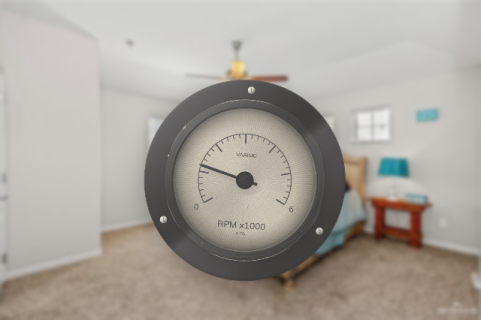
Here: 1200 rpm
